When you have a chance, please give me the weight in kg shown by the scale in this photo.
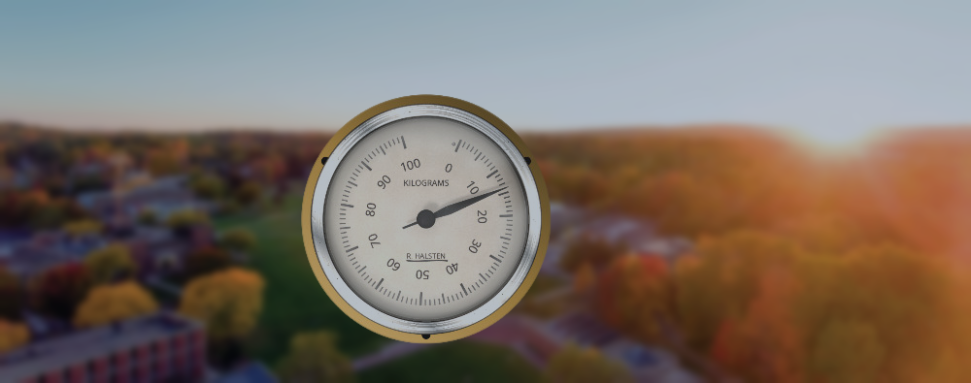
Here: 14 kg
